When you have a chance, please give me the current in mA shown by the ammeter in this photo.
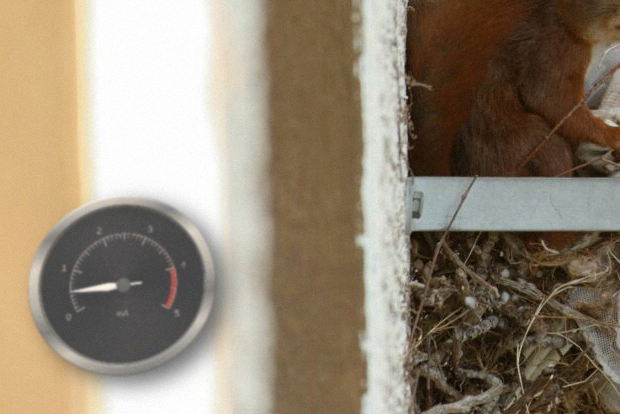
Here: 0.5 mA
